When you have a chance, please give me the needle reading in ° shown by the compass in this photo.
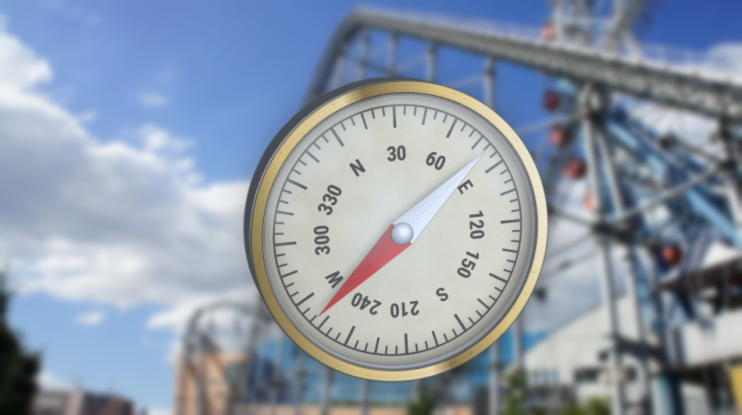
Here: 260 °
